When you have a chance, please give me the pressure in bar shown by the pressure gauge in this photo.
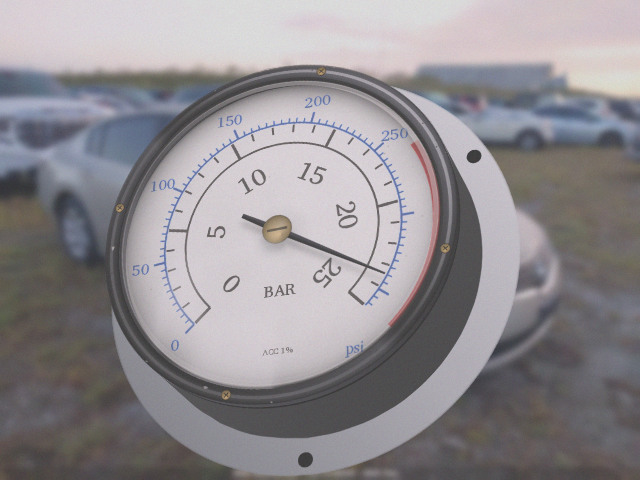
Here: 23.5 bar
